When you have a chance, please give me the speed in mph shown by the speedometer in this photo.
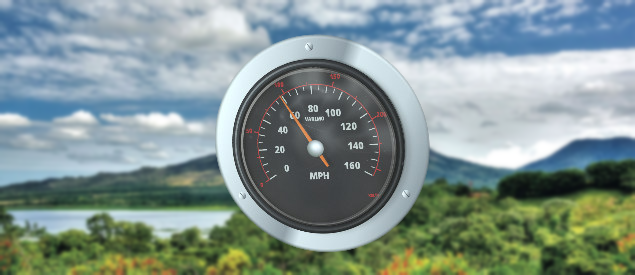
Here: 60 mph
